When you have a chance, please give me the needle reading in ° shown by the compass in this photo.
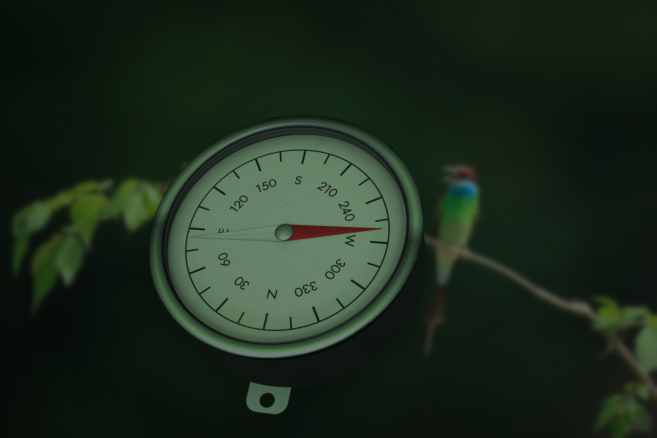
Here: 262.5 °
